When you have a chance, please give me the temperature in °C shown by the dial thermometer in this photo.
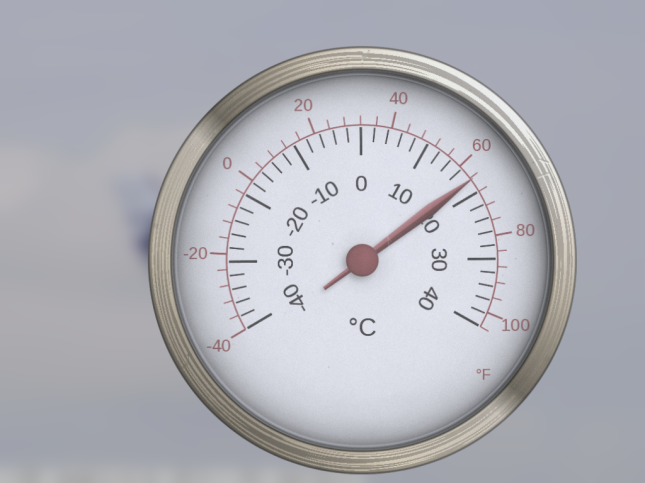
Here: 18 °C
